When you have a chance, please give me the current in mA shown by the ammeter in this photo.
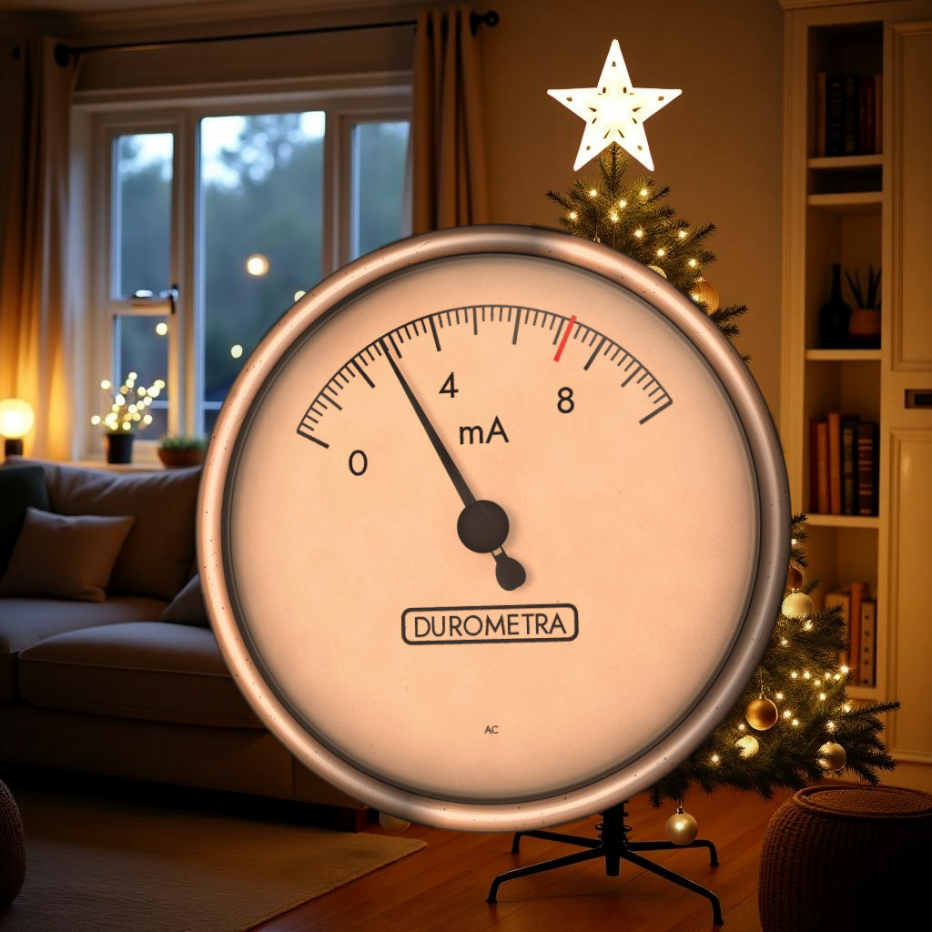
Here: 2.8 mA
